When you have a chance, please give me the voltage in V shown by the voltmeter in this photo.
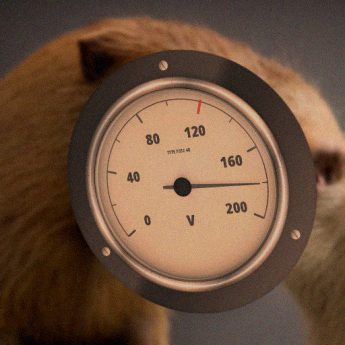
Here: 180 V
